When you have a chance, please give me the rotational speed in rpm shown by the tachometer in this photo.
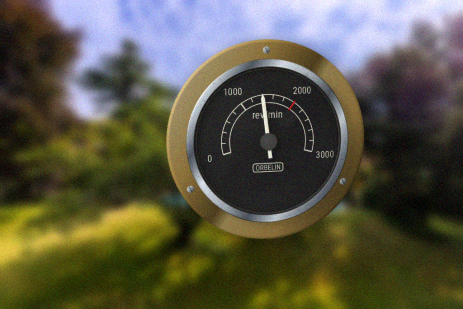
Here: 1400 rpm
